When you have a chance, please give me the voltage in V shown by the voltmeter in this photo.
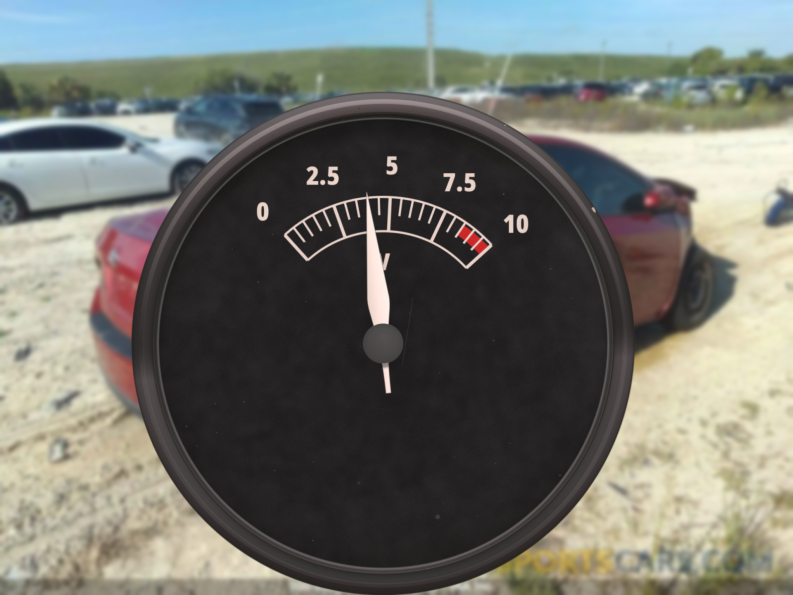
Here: 4 V
